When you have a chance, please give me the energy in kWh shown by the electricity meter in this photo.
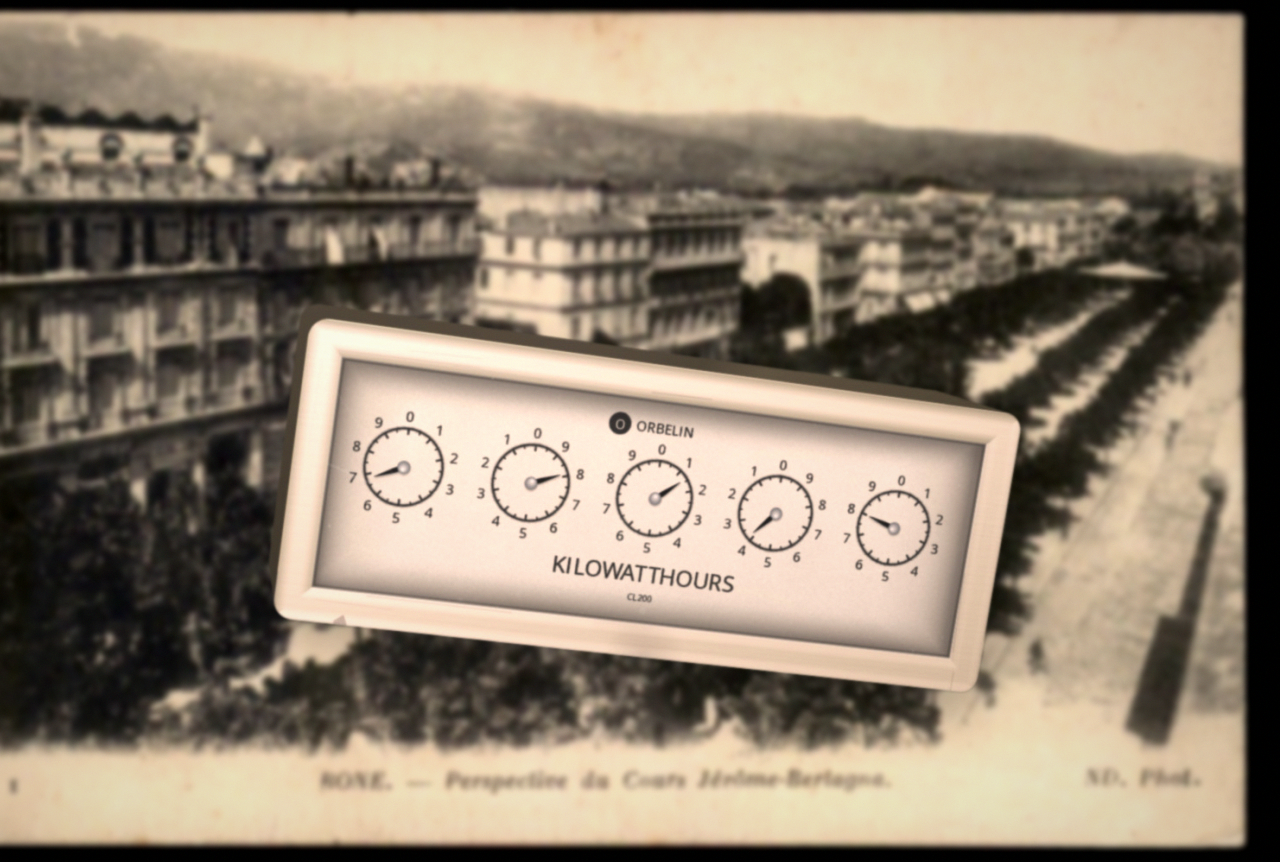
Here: 68138 kWh
